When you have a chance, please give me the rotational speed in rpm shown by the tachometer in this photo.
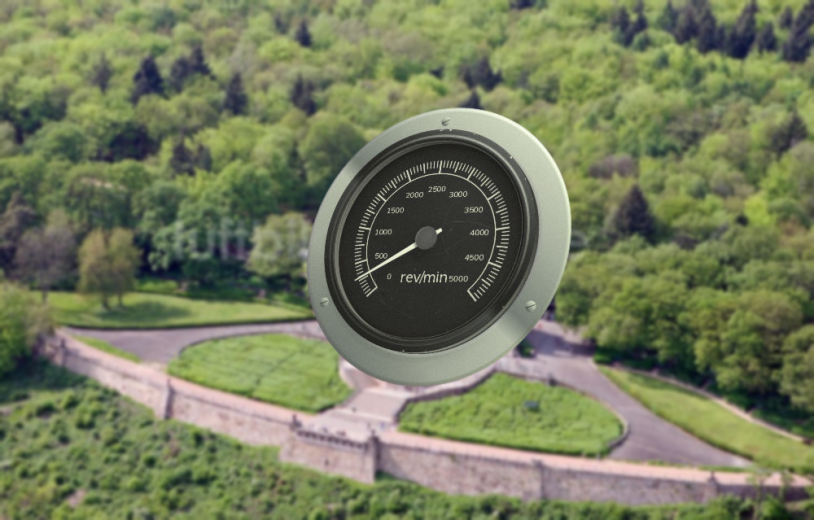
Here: 250 rpm
